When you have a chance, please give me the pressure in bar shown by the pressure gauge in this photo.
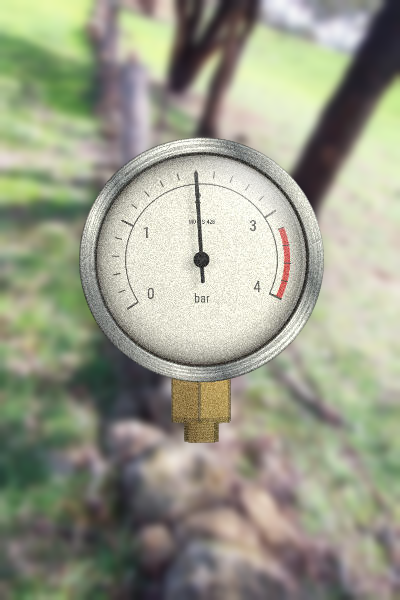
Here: 2 bar
